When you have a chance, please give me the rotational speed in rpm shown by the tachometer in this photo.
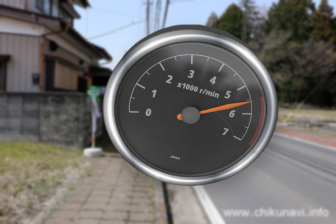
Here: 5500 rpm
